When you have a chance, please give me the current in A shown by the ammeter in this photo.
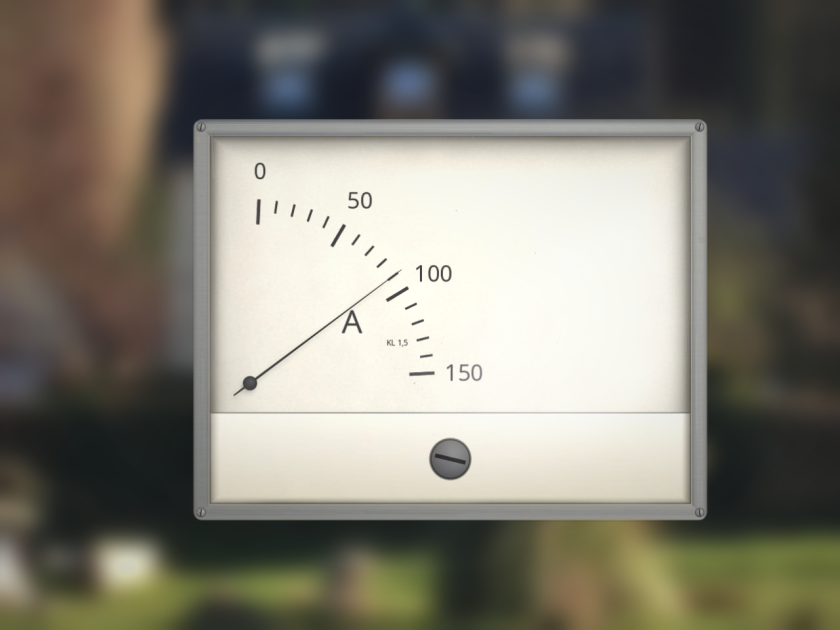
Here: 90 A
